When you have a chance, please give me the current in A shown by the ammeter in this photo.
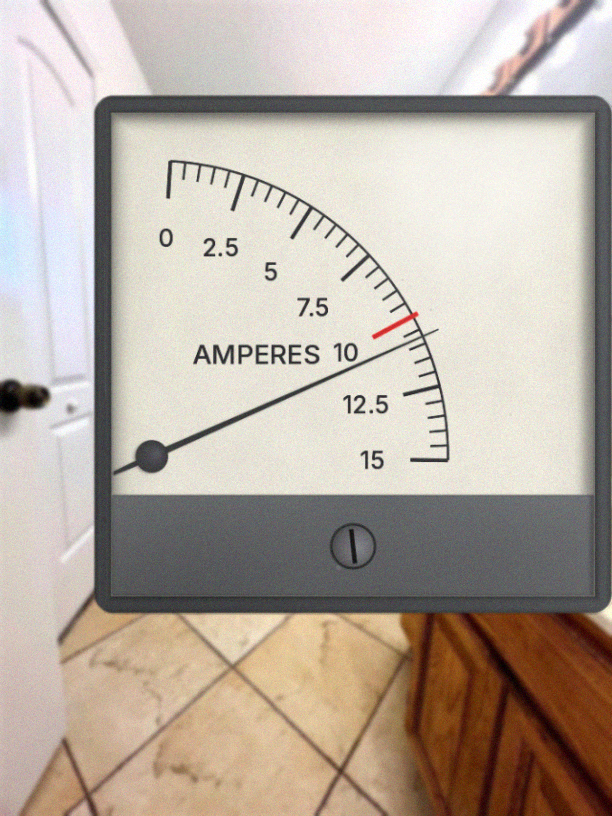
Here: 10.75 A
